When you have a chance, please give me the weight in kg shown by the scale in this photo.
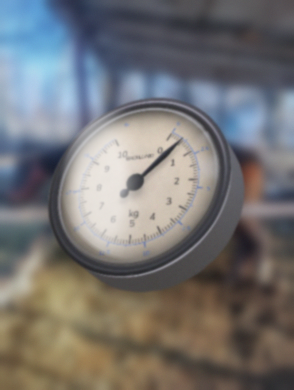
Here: 0.5 kg
